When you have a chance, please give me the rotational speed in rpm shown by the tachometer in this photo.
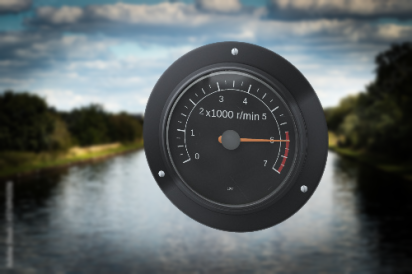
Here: 6000 rpm
